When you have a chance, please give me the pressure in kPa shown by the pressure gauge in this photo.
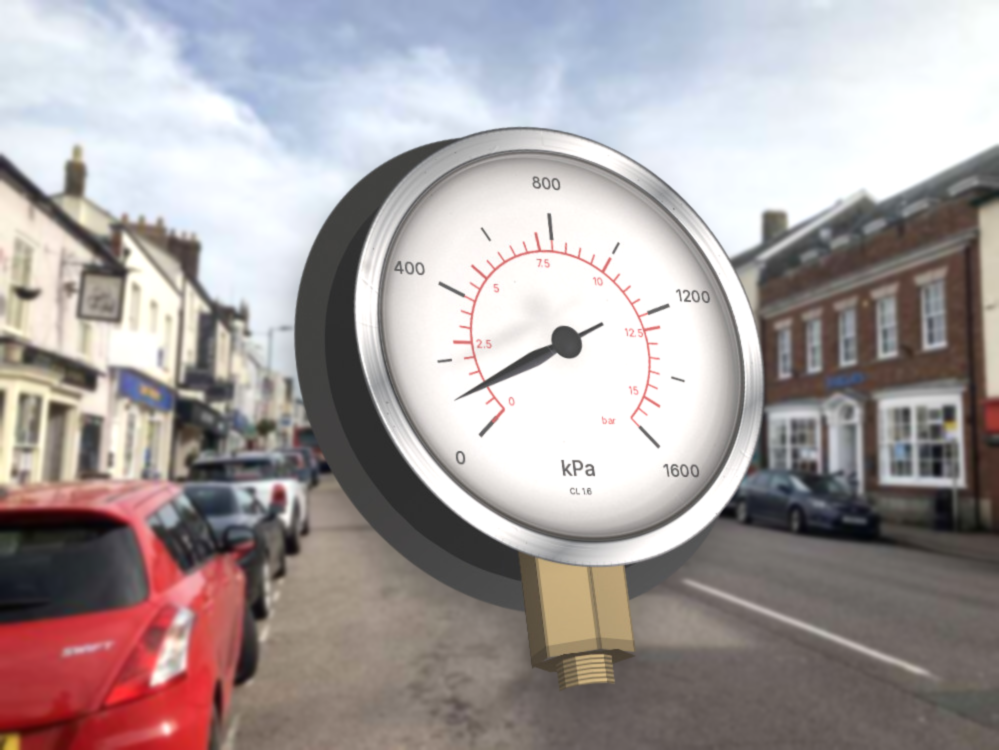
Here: 100 kPa
